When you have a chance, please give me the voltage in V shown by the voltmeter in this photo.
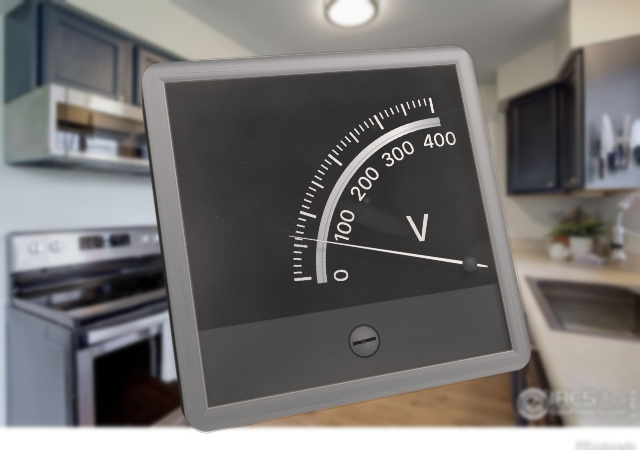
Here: 60 V
